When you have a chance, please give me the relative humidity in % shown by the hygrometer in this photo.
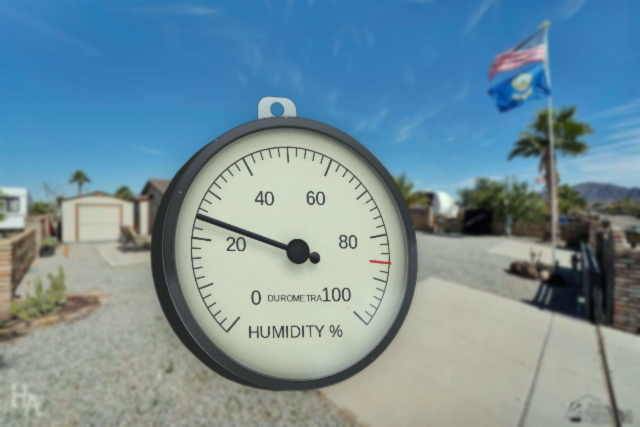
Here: 24 %
